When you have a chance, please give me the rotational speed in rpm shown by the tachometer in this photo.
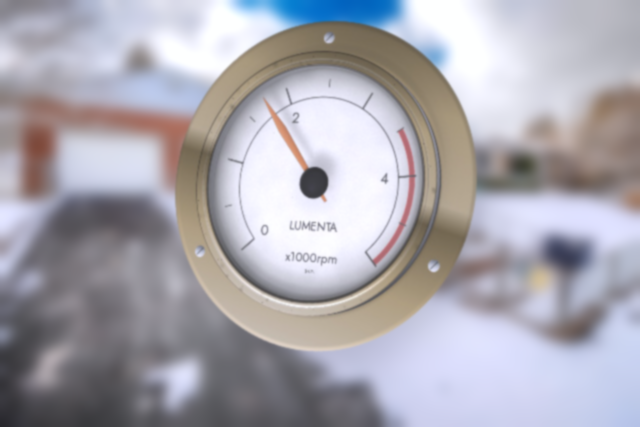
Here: 1750 rpm
